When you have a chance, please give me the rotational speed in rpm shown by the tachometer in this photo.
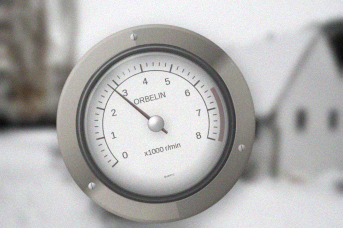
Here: 2800 rpm
